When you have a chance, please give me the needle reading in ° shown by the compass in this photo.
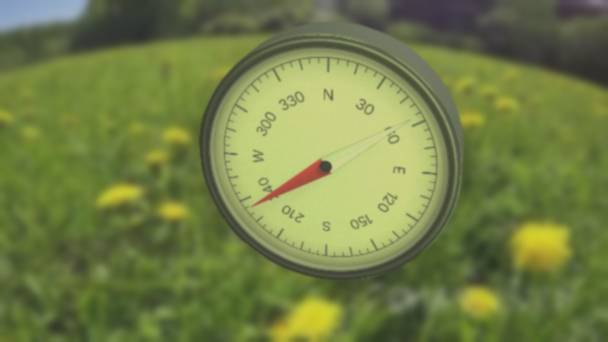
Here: 235 °
